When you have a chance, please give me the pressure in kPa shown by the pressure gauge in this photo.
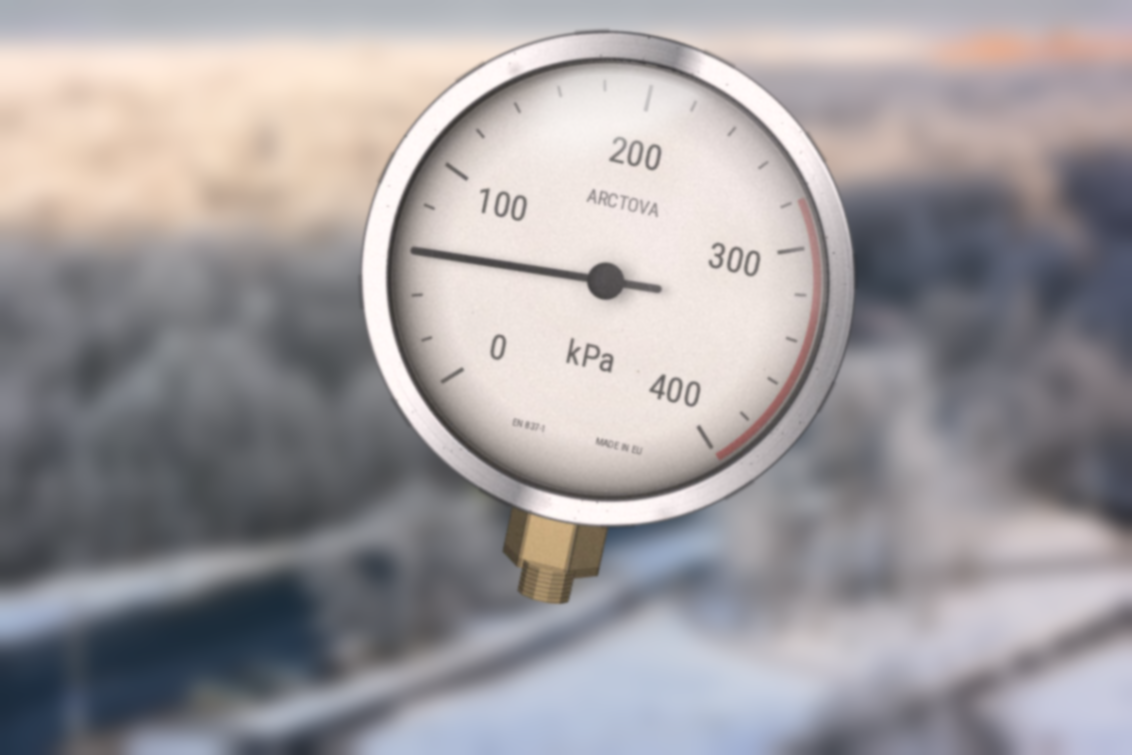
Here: 60 kPa
